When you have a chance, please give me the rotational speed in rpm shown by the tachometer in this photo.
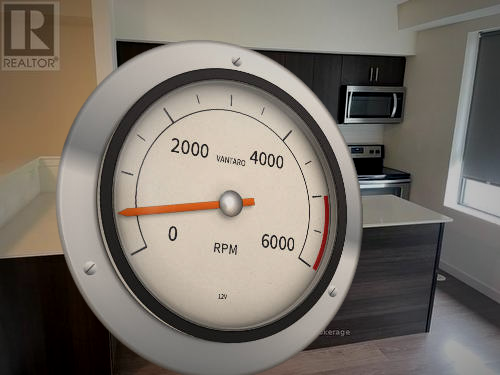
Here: 500 rpm
